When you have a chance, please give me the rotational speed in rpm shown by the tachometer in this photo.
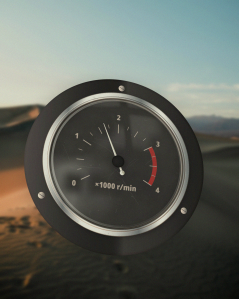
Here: 1625 rpm
